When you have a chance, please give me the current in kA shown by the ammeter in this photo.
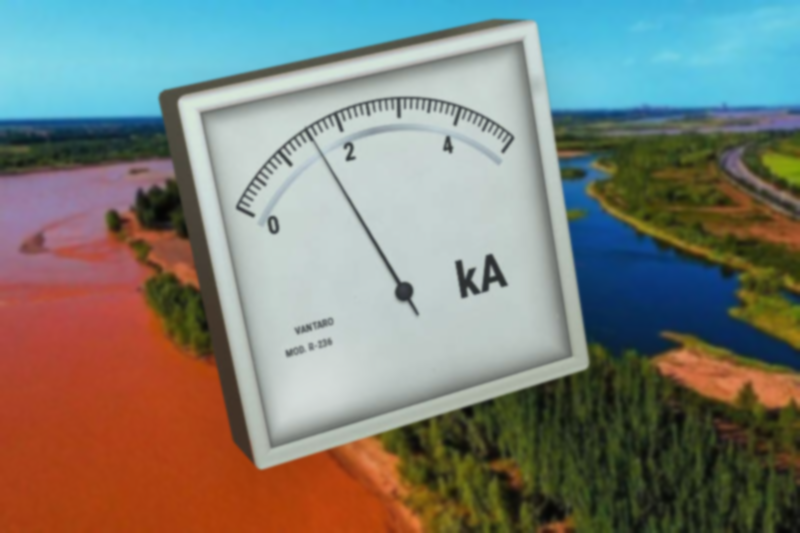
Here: 1.5 kA
